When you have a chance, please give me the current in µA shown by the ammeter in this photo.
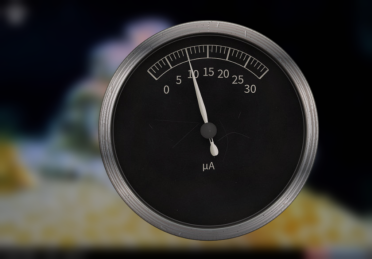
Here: 10 µA
